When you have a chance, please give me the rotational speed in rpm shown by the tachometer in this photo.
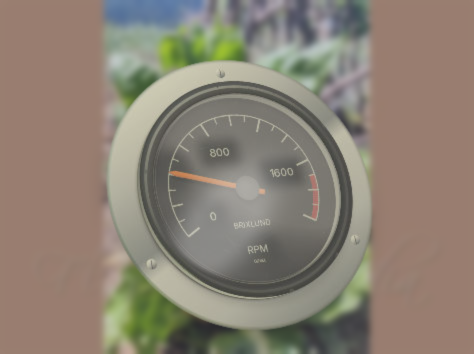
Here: 400 rpm
